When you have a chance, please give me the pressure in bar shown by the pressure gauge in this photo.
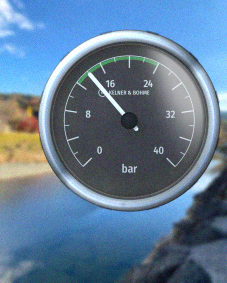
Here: 14 bar
